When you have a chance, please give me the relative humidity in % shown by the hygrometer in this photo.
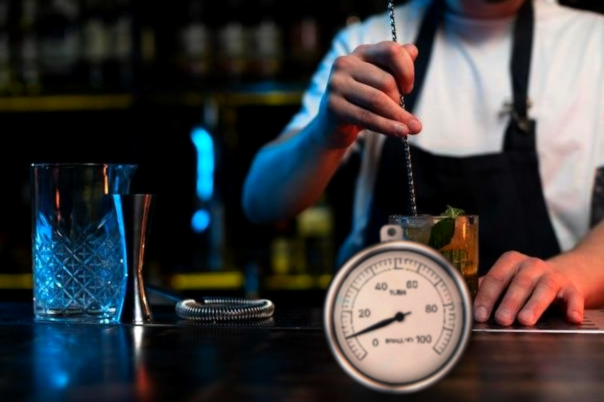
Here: 10 %
